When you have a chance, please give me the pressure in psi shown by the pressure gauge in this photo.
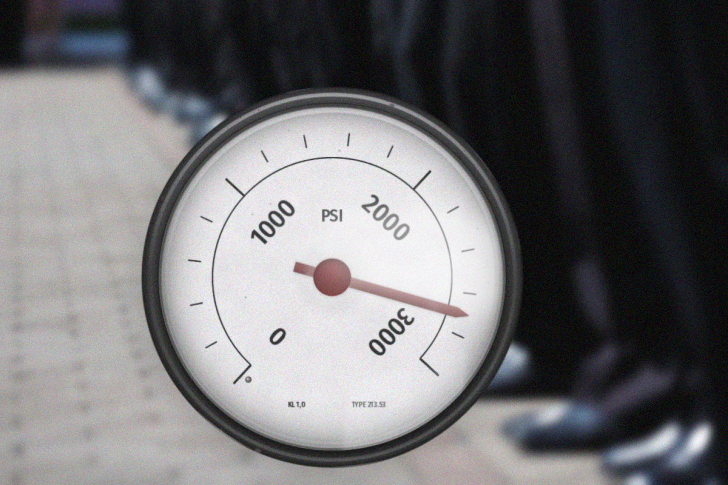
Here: 2700 psi
